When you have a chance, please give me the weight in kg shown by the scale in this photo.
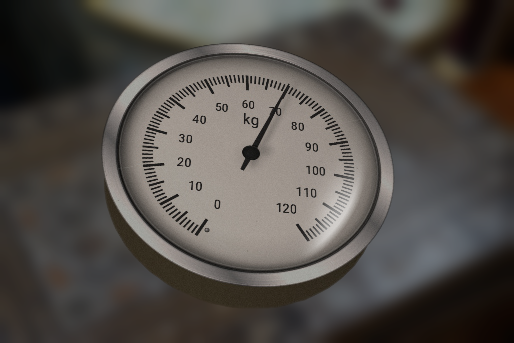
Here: 70 kg
